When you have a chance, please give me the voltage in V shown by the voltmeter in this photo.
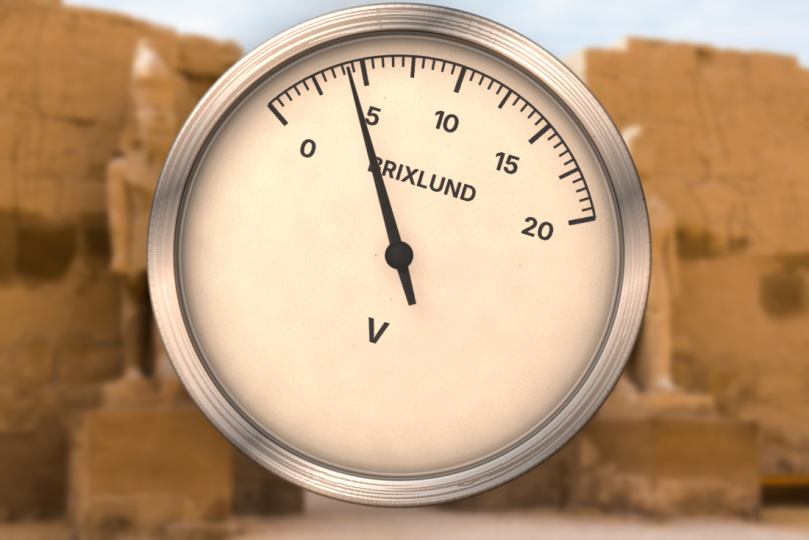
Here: 4.25 V
